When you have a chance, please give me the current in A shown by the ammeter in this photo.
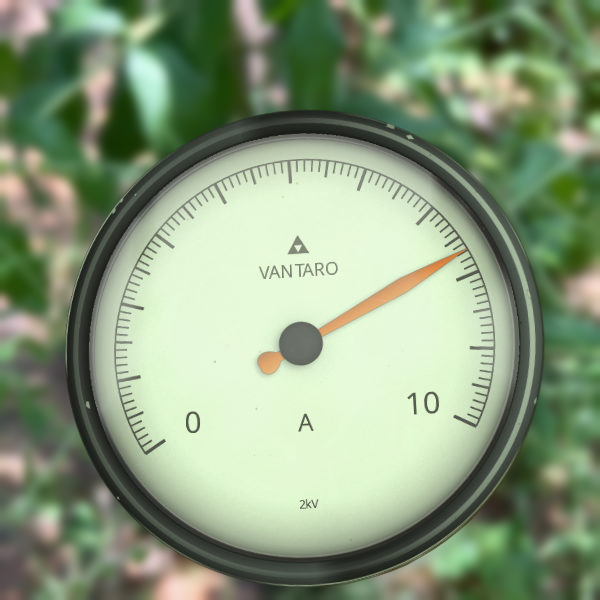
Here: 7.7 A
